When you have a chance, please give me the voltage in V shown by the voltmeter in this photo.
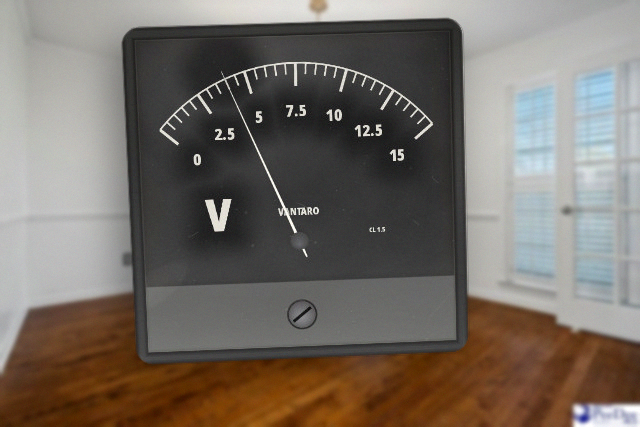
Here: 4 V
